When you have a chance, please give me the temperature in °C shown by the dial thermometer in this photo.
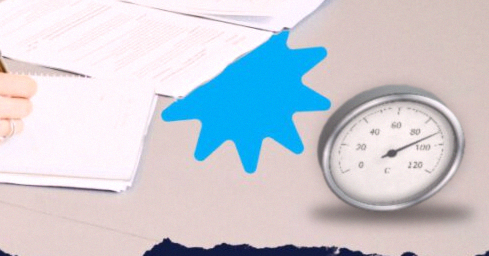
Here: 90 °C
